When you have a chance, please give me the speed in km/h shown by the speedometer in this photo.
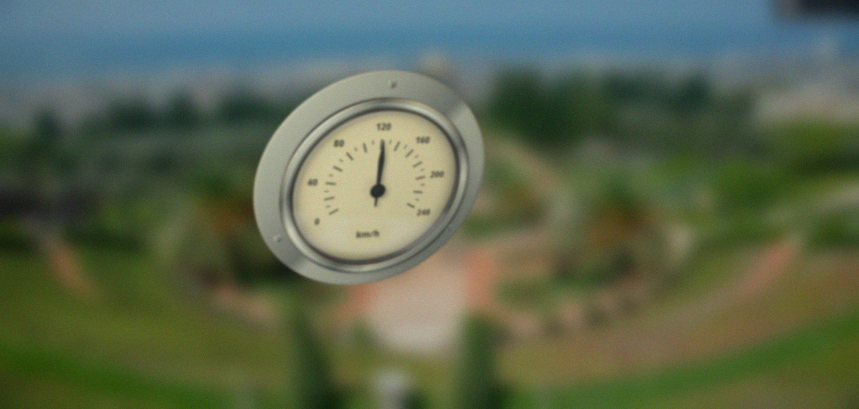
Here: 120 km/h
